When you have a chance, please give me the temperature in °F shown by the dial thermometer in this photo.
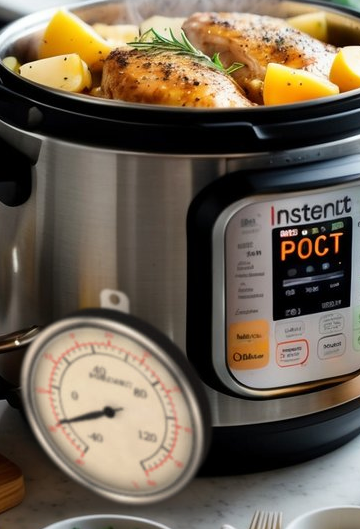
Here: -20 °F
